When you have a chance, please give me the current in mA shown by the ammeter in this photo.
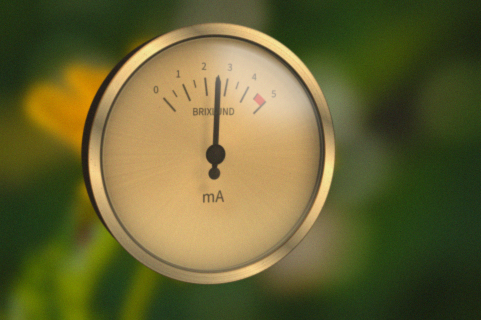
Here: 2.5 mA
